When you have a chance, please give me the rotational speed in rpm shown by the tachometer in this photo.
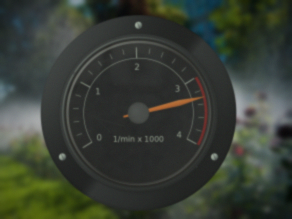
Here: 3300 rpm
